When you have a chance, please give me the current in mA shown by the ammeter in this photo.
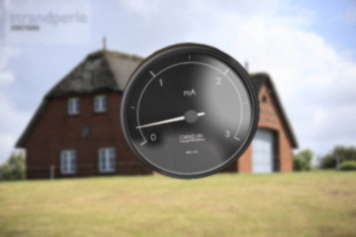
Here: 0.25 mA
